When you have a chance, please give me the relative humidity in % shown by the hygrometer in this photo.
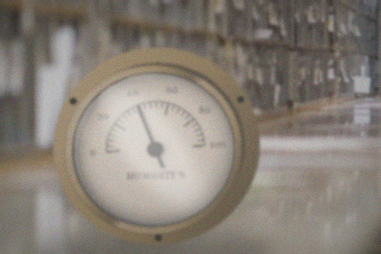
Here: 40 %
